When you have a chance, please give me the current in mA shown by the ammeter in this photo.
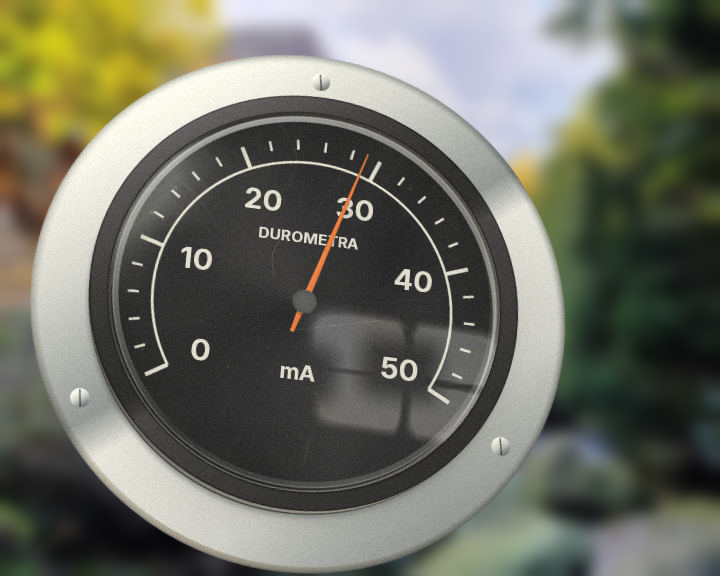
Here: 29 mA
